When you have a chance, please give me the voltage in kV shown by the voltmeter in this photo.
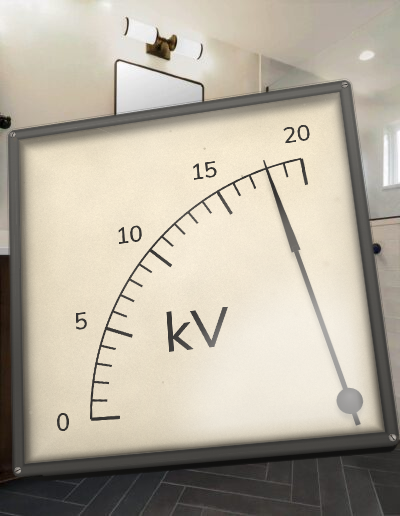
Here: 18 kV
